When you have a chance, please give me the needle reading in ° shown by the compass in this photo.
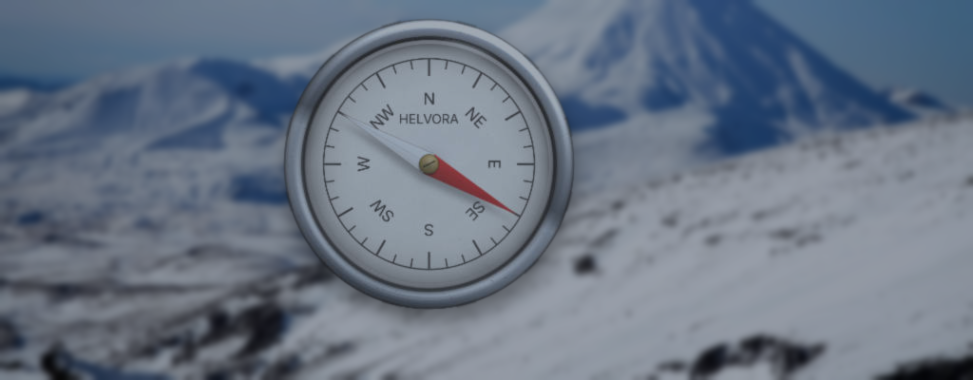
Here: 120 °
